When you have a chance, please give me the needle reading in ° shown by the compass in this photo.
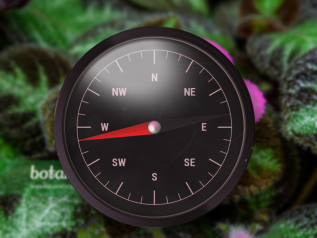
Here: 260 °
